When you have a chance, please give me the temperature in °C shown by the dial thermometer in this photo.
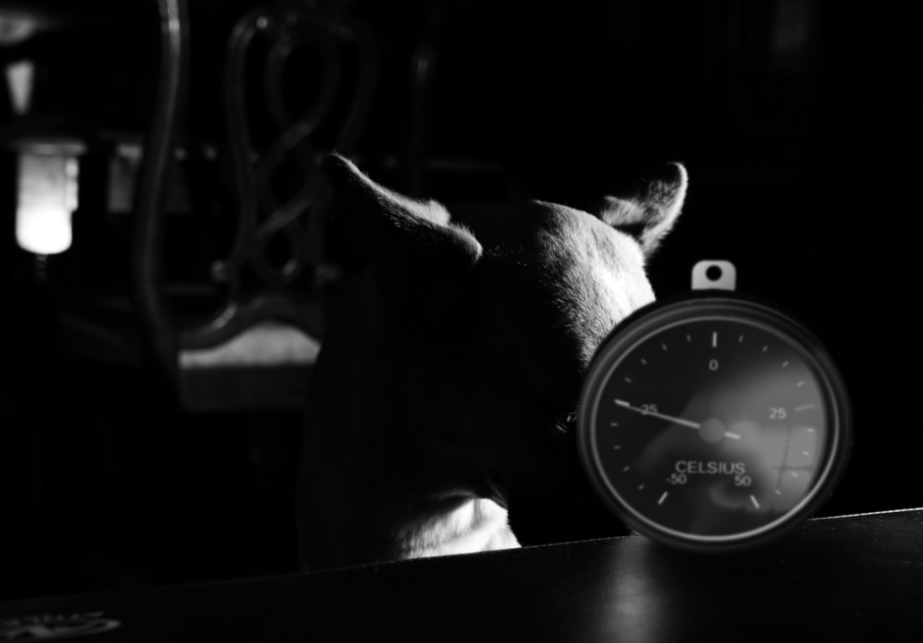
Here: -25 °C
